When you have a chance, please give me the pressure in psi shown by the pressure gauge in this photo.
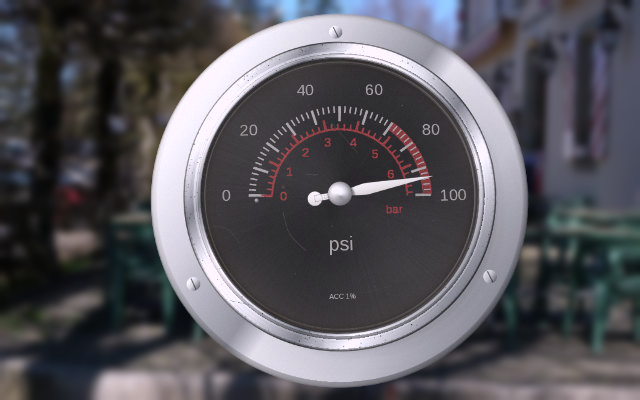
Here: 94 psi
